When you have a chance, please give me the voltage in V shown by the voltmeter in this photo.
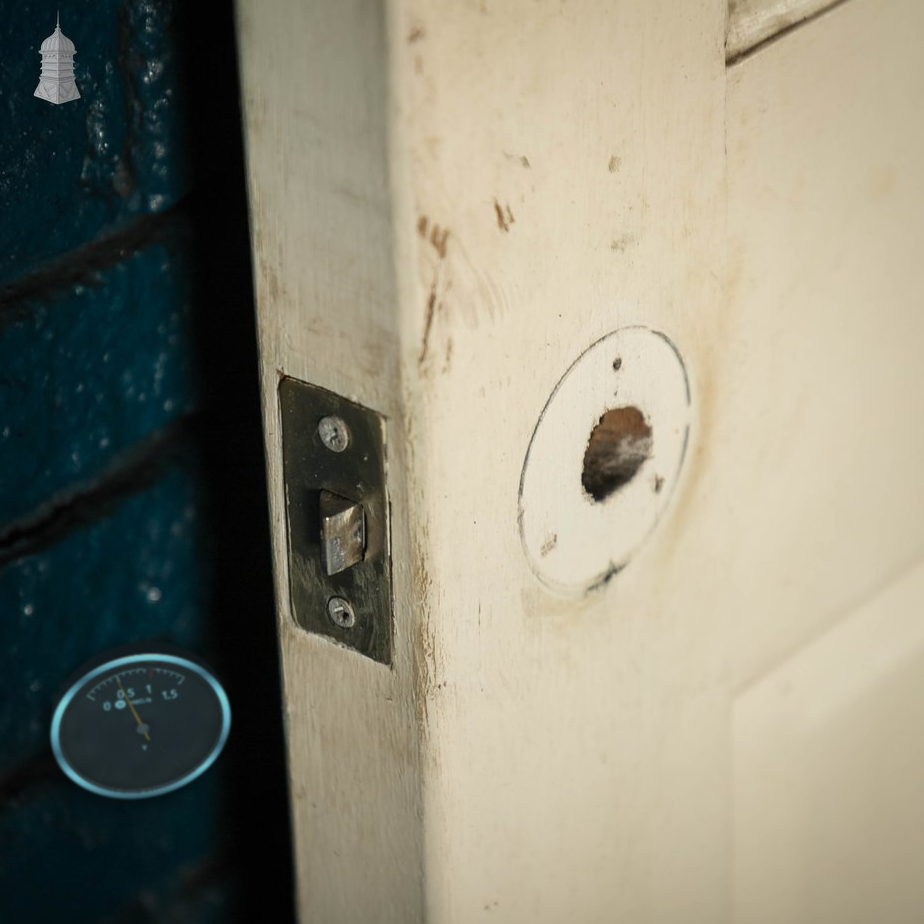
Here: 0.5 V
